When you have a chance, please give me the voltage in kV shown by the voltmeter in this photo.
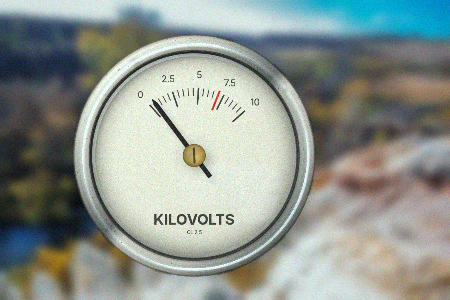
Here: 0.5 kV
